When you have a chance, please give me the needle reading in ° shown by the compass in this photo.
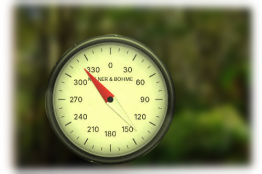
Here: 320 °
